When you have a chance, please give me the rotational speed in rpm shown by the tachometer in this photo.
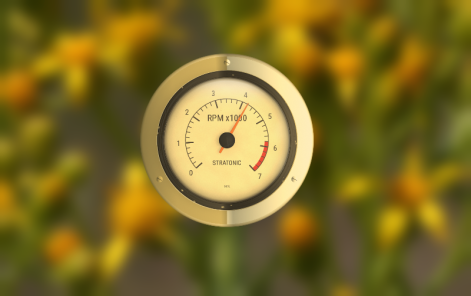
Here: 4200 rpm
